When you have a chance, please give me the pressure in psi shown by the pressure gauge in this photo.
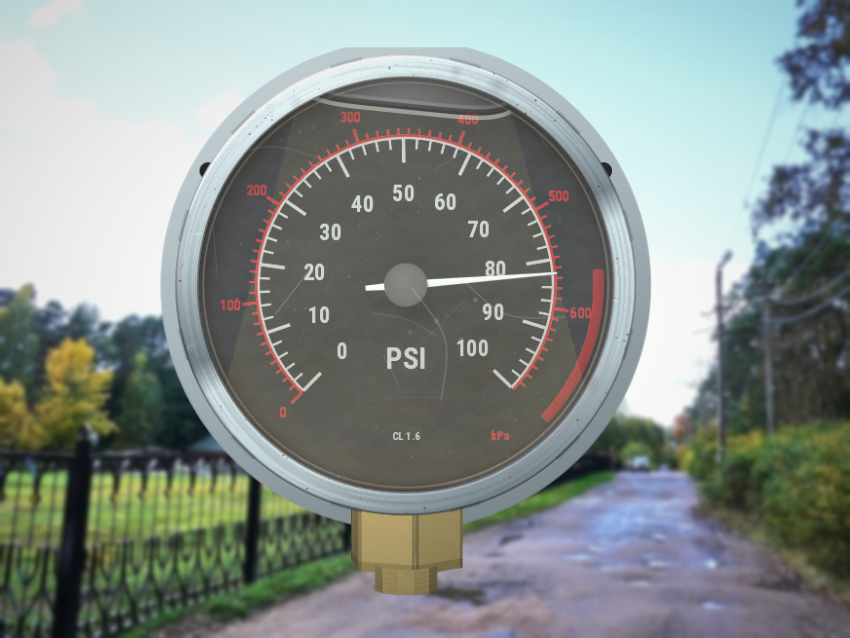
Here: 82 psi
